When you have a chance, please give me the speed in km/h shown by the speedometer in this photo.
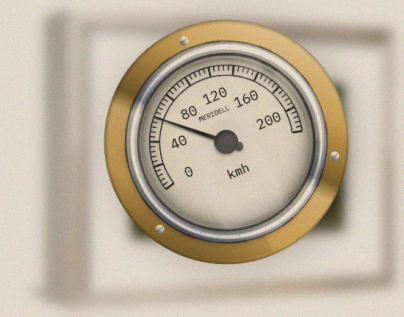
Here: 60 km/h
